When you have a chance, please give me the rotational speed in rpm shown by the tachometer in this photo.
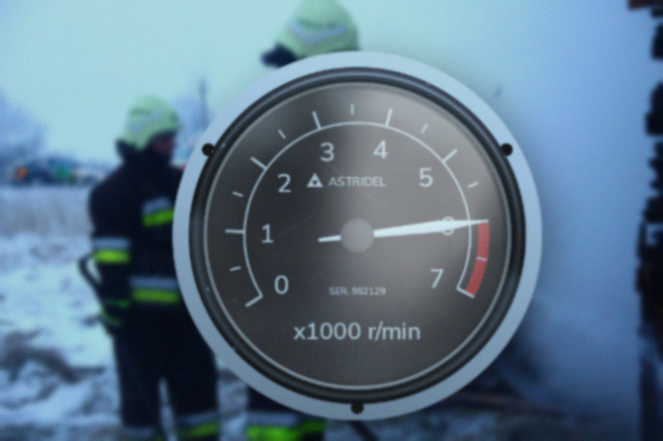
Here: 6000 rpm
